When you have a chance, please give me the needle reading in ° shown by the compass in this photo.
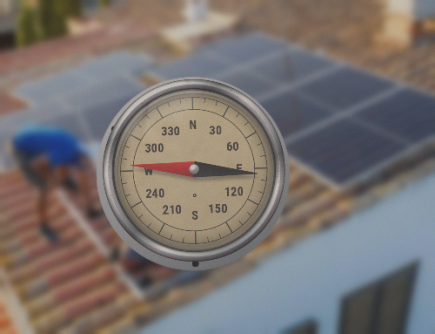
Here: 275 °
